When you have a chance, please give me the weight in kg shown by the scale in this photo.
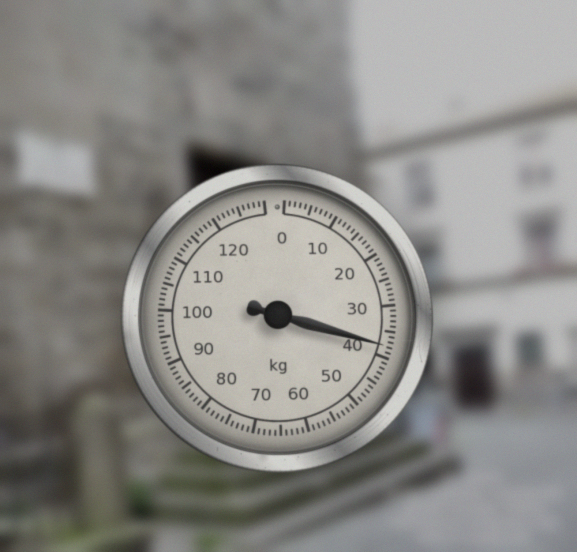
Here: 38 kg
